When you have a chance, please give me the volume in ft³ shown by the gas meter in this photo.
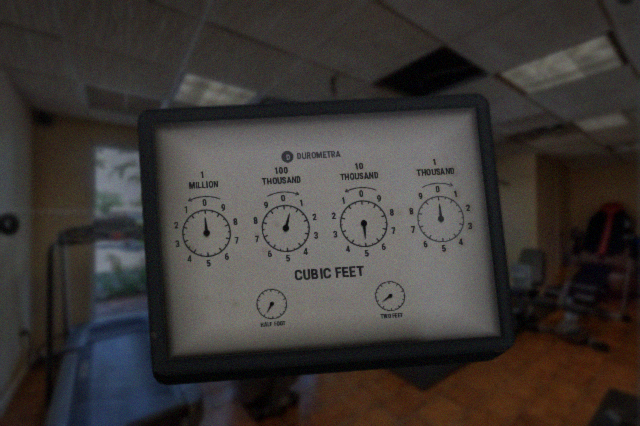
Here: 5000 ft³
